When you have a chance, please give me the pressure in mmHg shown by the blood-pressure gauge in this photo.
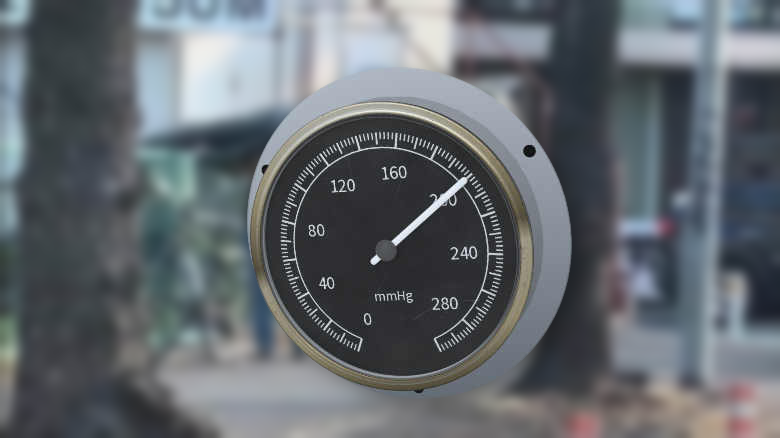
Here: 200 mmHg
